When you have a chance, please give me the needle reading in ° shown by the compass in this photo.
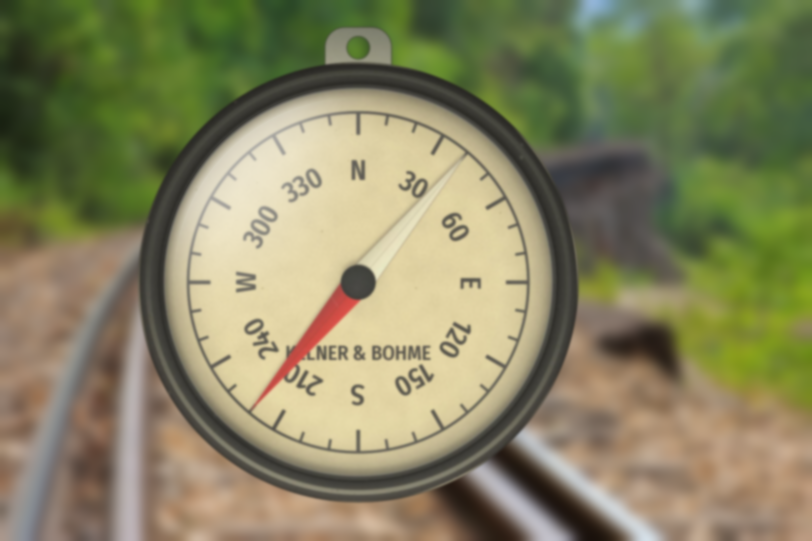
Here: 220 °
